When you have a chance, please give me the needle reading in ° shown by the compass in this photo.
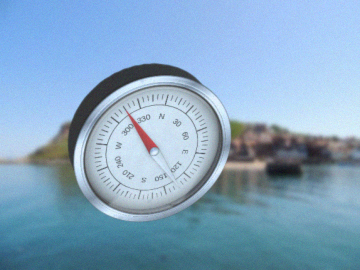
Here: 315 °
